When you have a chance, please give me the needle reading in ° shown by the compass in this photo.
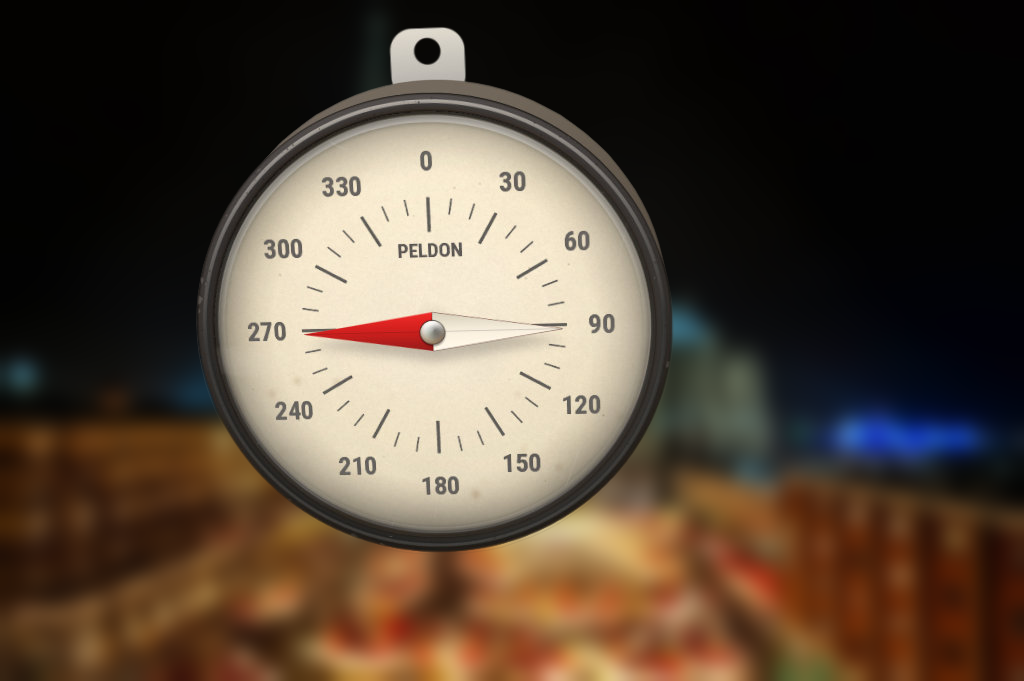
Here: 270 °
